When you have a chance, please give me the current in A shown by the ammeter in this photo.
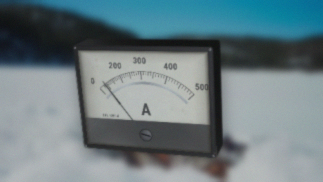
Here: 100 A
